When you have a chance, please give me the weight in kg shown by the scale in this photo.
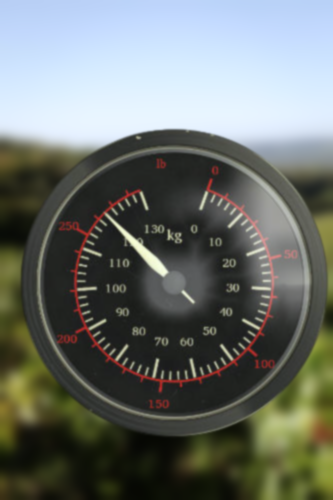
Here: 120 kg
